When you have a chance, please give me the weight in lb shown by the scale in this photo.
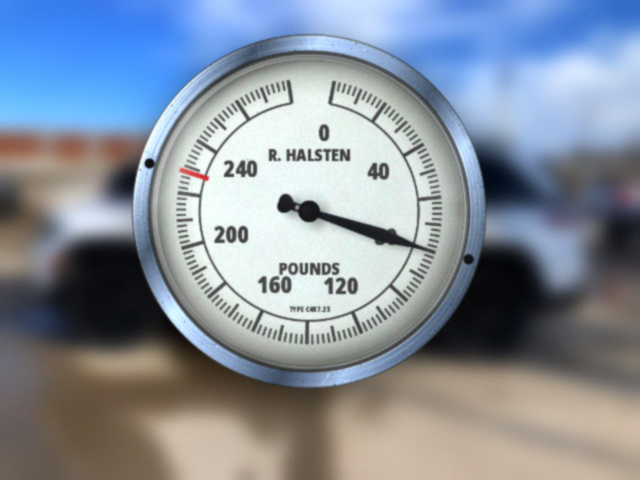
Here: 80 lb
